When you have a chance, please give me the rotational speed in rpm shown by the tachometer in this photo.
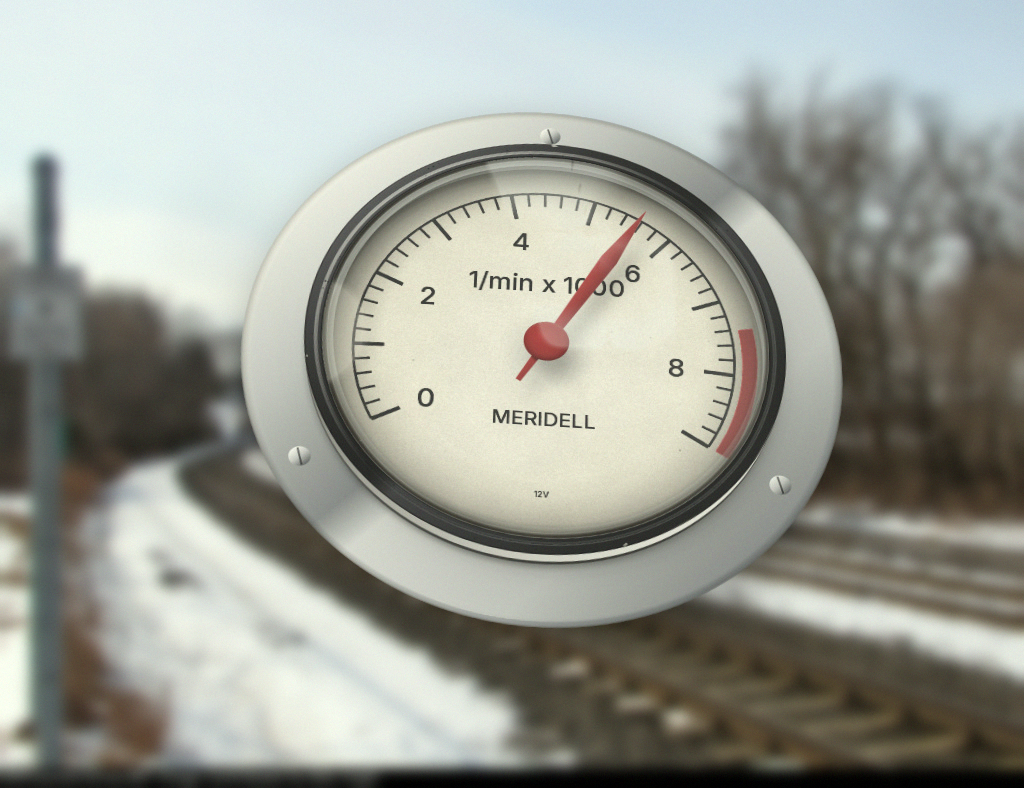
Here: 5600 rpm
